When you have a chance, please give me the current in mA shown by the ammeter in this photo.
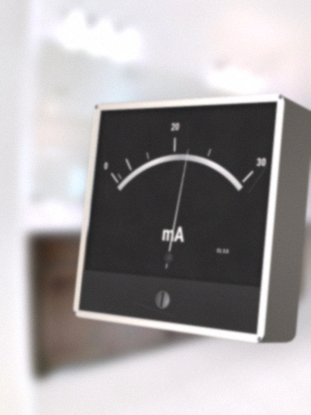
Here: 22.5 mA
